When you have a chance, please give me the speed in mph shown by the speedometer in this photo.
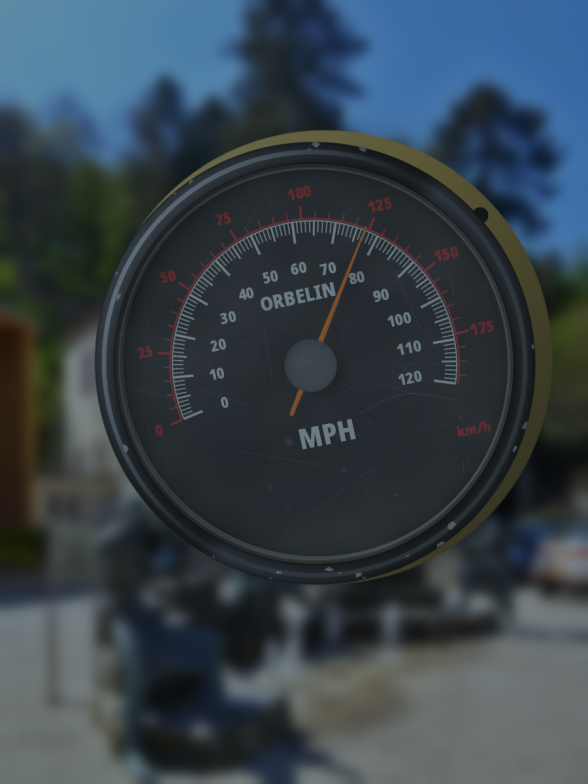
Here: 77 mph
